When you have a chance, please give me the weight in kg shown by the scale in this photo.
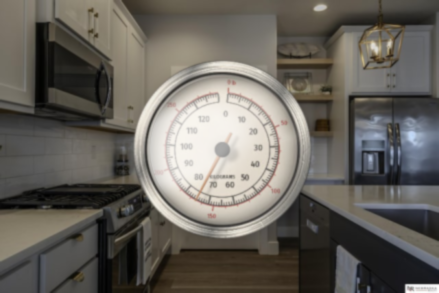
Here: 75 kg
